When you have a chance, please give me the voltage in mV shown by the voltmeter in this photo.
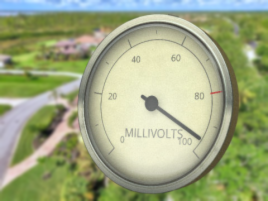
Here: 95 mV
